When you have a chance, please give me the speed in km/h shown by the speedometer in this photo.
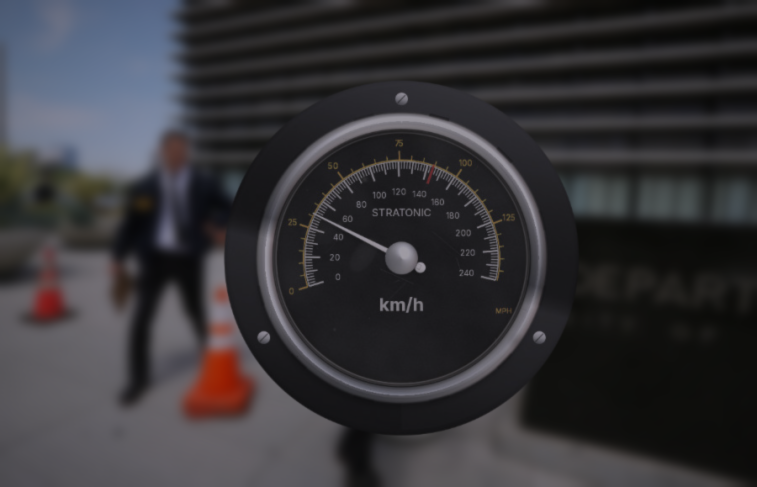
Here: 50 km/h
